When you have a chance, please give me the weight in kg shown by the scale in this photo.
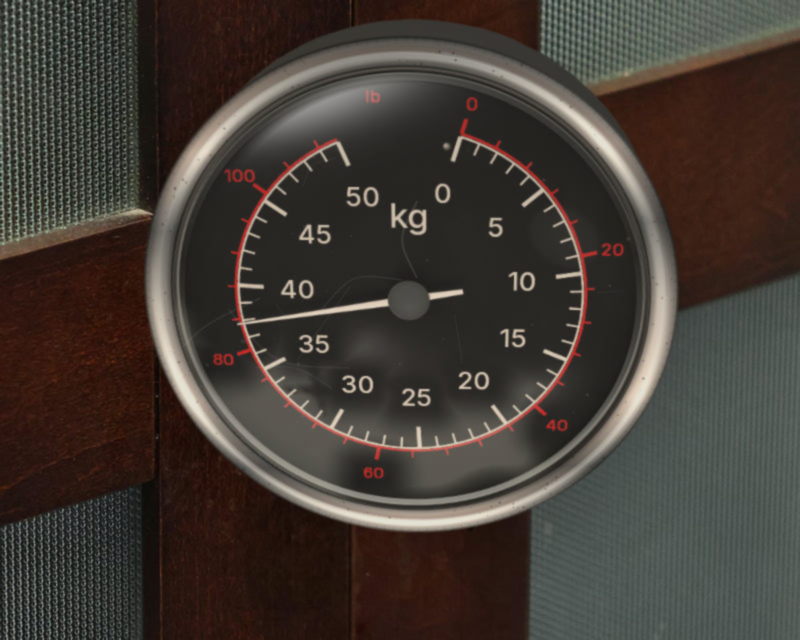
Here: 38 kg
